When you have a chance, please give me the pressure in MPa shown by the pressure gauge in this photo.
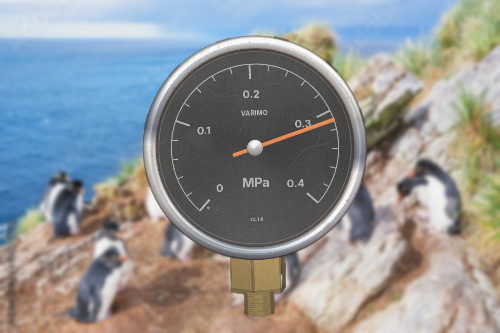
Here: 0.31 MPa
